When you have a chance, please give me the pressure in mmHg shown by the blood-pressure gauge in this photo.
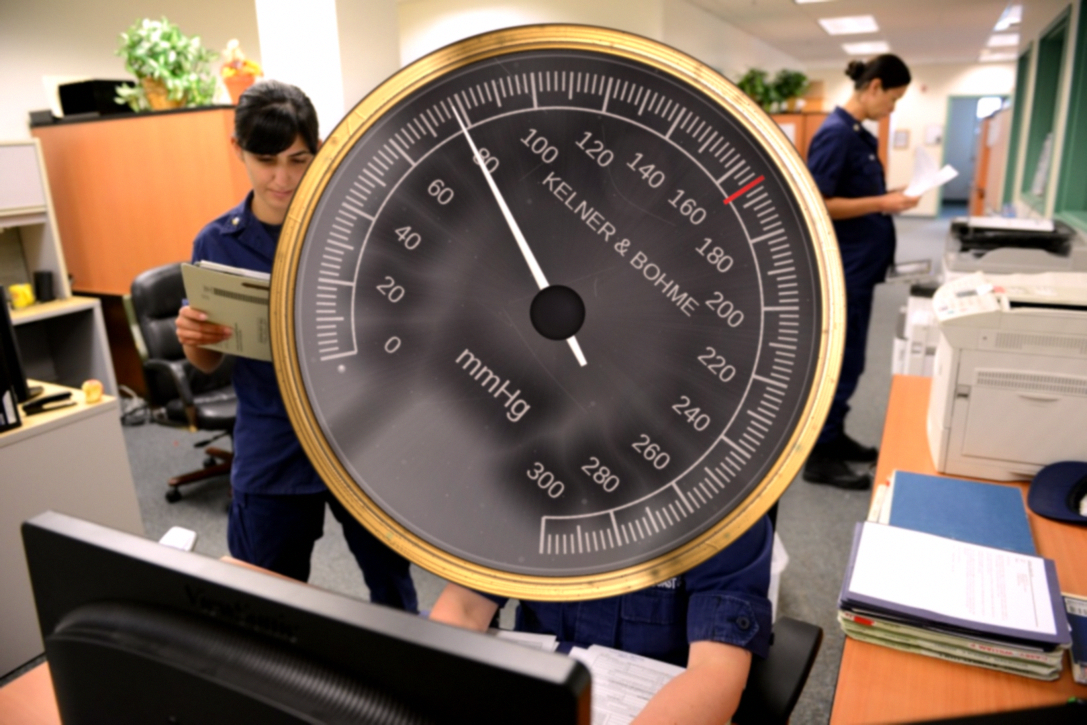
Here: 78 mmHg
